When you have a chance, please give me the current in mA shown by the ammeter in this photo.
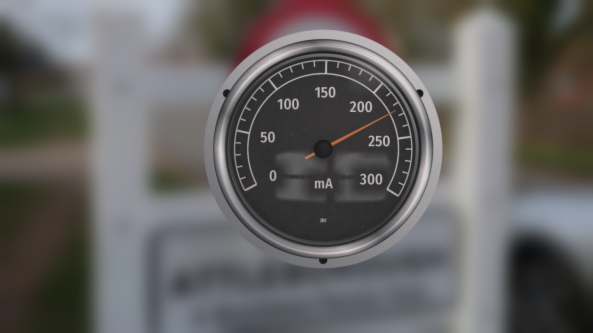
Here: 225 mA
